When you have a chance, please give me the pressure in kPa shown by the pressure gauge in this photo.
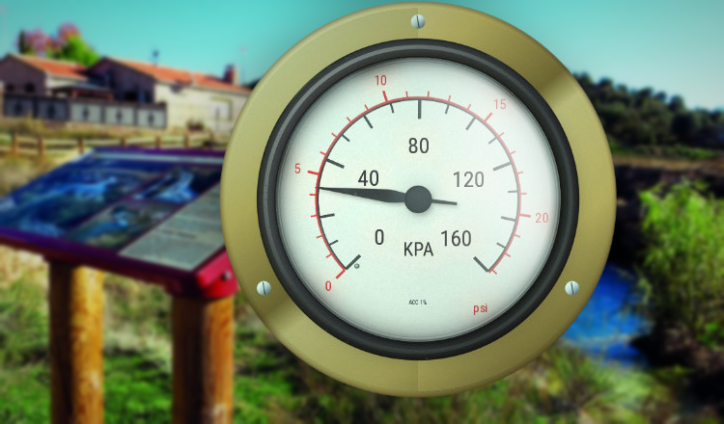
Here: 30 kPa
